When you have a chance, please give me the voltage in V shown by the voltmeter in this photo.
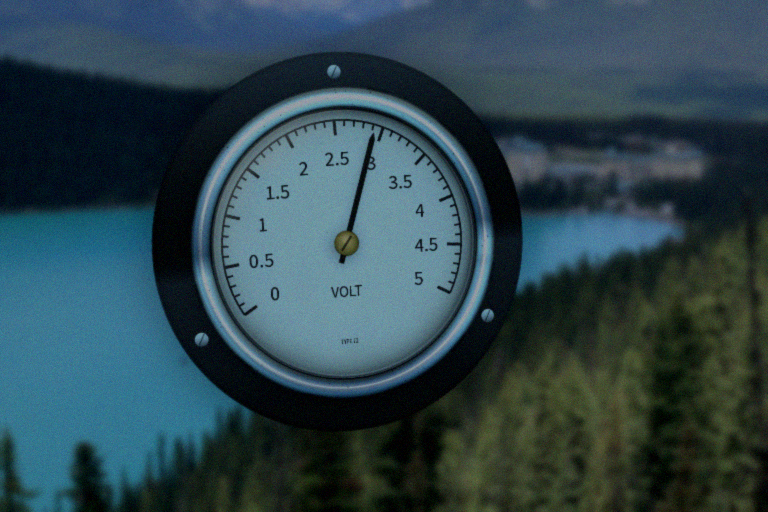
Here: 2.9 V
